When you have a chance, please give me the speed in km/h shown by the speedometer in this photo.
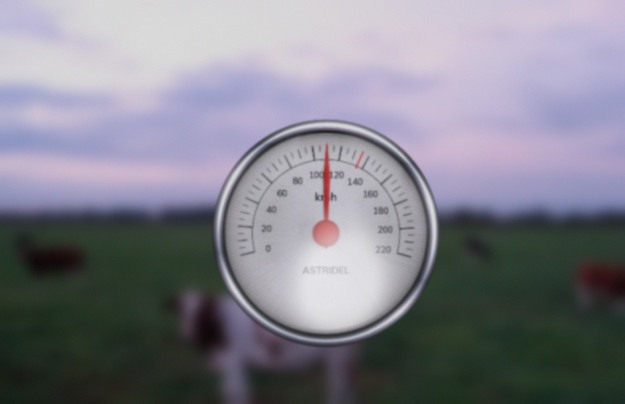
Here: 110 km/h
